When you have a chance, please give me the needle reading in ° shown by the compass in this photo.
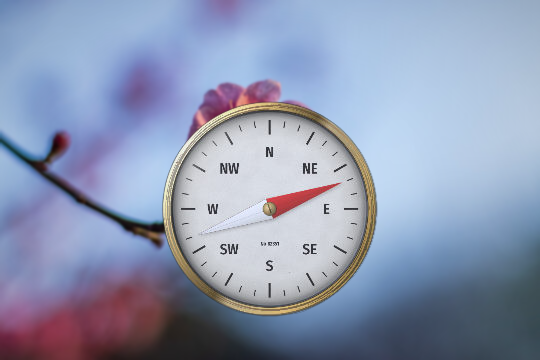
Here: 70 °
